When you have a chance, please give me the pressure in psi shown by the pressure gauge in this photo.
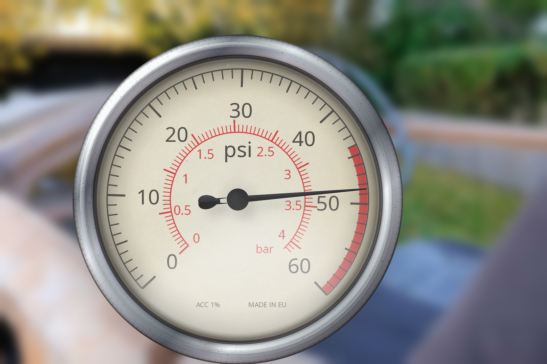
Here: 48.5 psi
